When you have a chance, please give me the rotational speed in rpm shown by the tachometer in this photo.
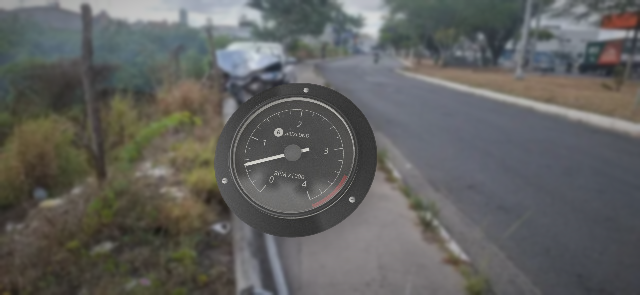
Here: 500 rpm
